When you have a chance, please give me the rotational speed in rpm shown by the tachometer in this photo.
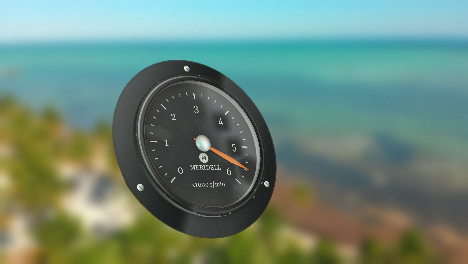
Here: 5600 rpm
